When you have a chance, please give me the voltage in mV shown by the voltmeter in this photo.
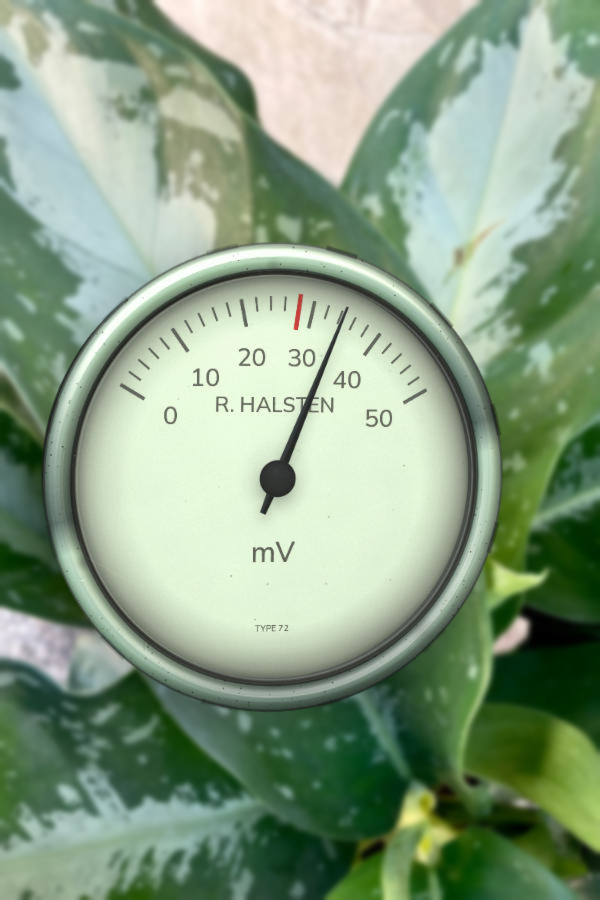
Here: 34 mV
